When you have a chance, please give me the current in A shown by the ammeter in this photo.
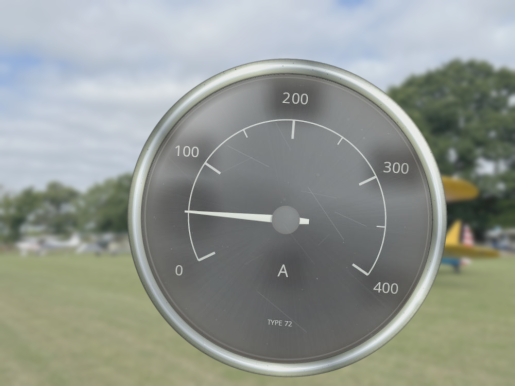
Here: 50 A
